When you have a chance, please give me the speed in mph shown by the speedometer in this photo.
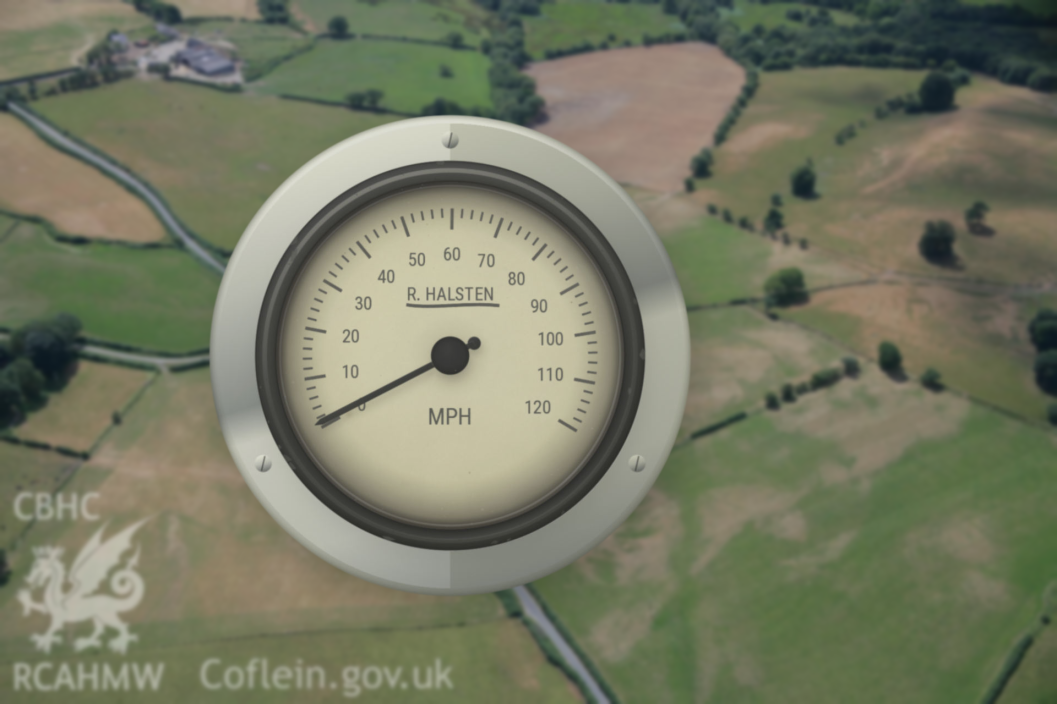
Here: 1 mph
